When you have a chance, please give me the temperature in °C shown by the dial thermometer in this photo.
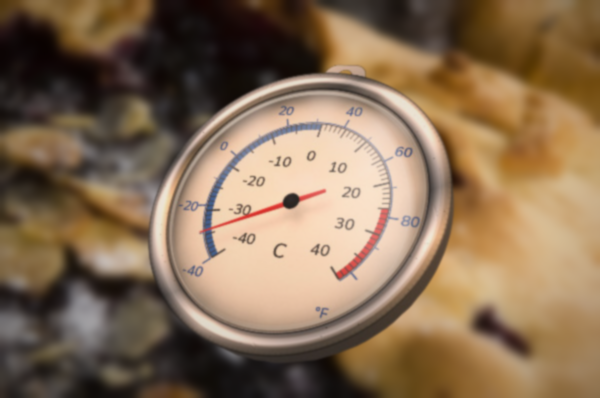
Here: -35 °C
